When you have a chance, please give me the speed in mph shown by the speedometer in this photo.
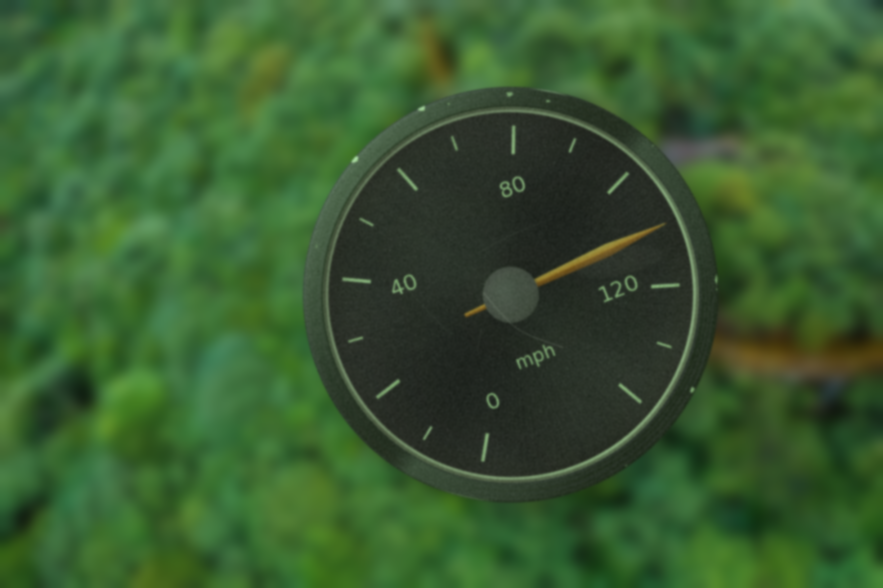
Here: 110 mph
